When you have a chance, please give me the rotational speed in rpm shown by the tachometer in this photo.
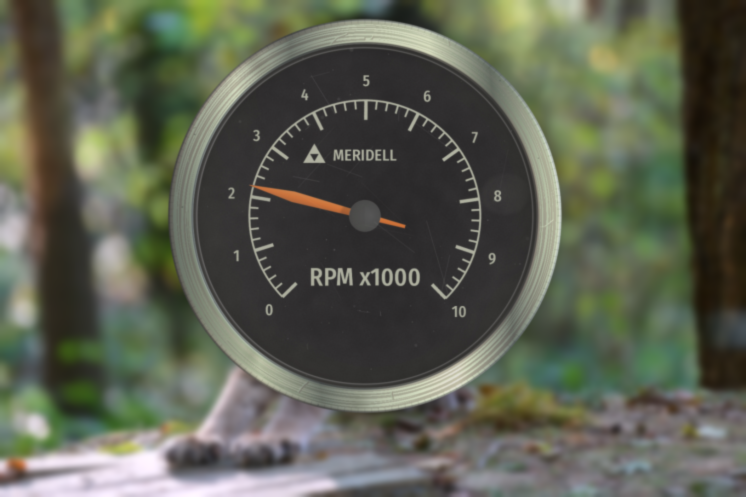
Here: 2200 rpm
